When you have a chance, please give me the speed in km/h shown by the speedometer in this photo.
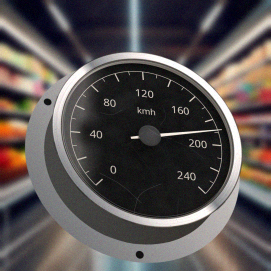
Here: 190 km/h
